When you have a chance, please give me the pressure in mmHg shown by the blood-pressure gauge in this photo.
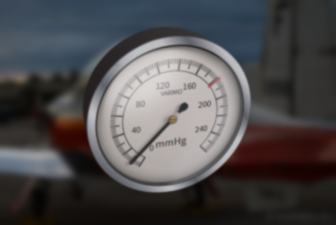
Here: 10 mmHg
